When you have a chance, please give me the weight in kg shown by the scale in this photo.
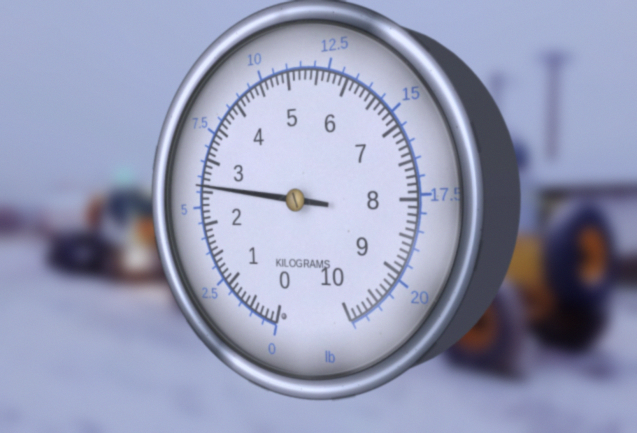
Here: 2.6 kg
